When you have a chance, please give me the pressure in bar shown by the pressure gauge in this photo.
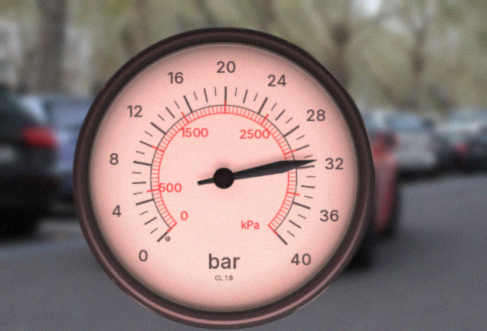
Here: 31.5 bar
